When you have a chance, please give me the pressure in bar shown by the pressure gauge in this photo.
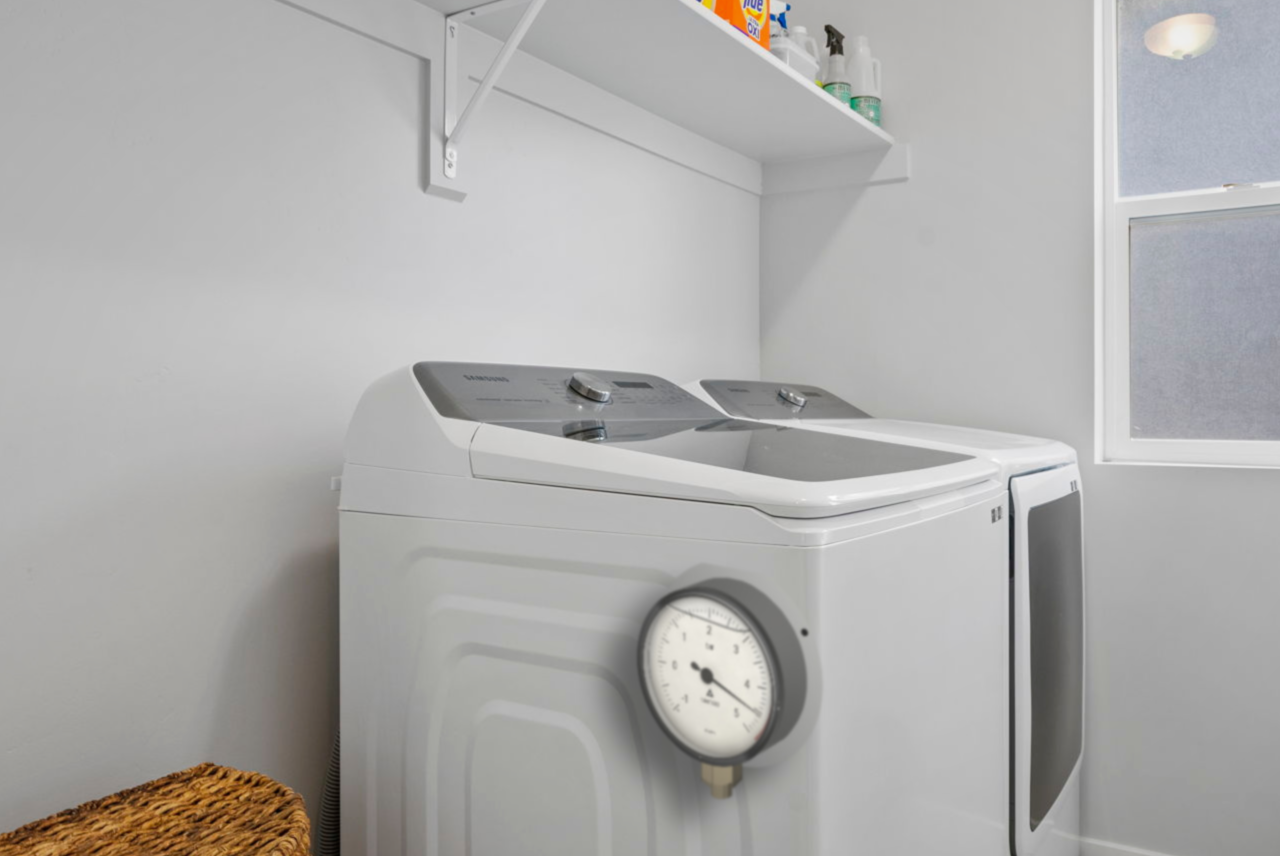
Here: 4.5 bar
